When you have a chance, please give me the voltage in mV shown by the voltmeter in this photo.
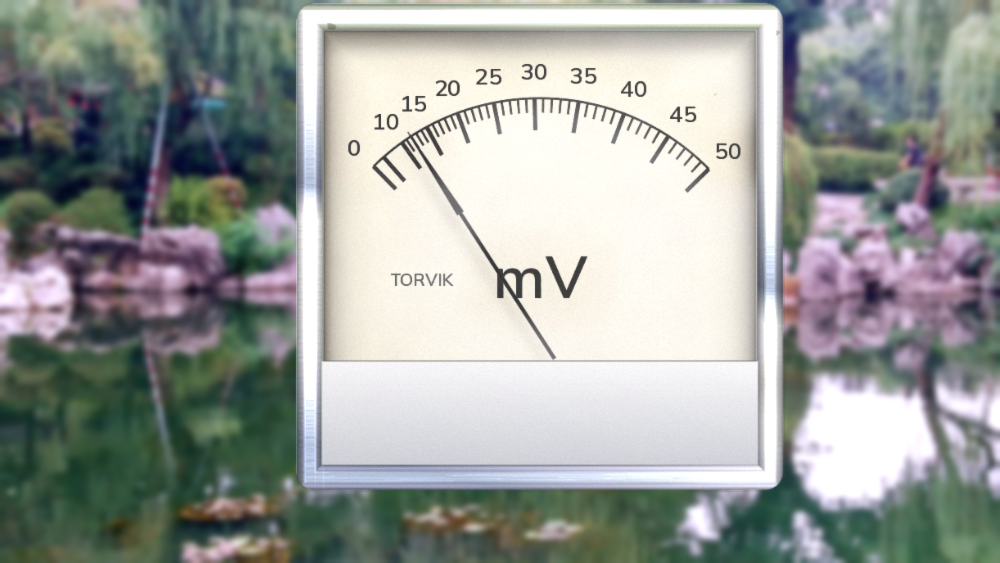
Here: 12 mV
